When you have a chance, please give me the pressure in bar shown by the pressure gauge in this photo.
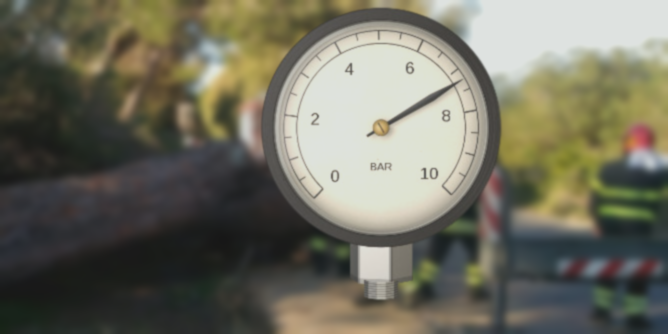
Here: 7.25 bar
